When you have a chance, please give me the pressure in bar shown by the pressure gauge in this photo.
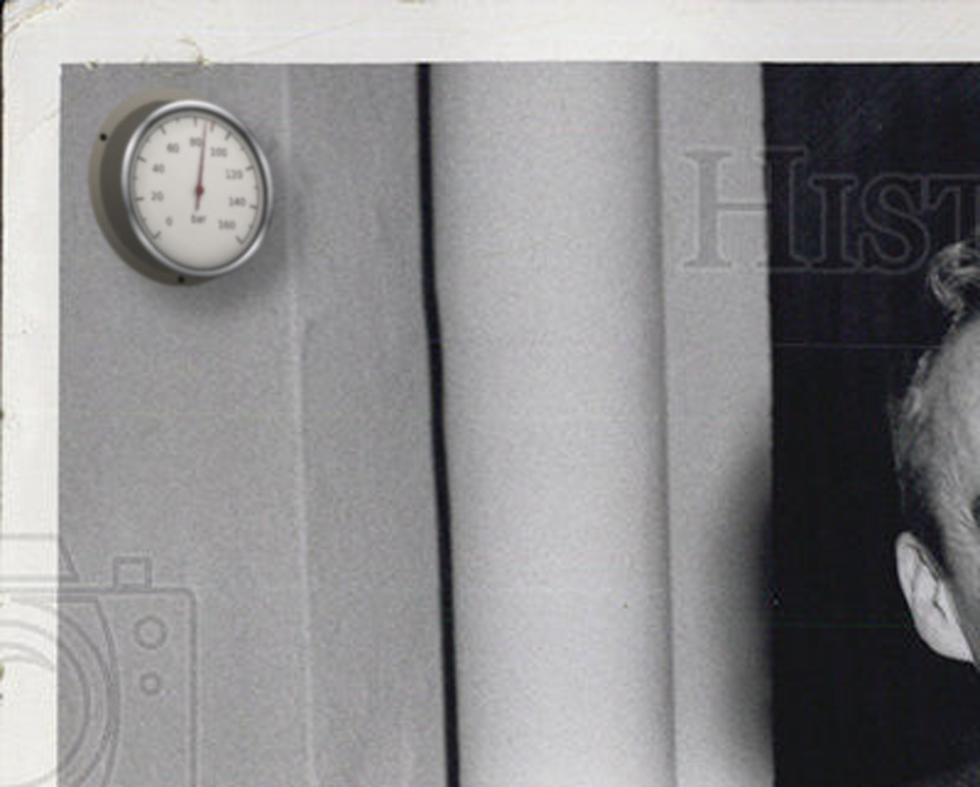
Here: 85 bar
